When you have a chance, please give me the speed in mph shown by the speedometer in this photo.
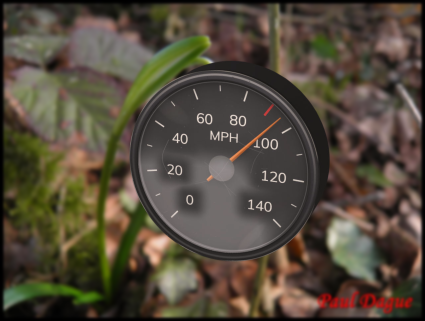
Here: 95 mph
